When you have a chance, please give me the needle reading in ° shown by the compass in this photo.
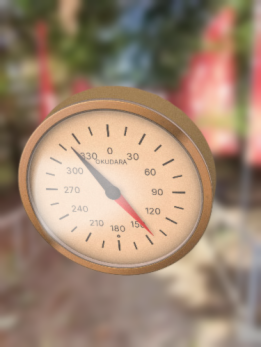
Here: 142.5 °
